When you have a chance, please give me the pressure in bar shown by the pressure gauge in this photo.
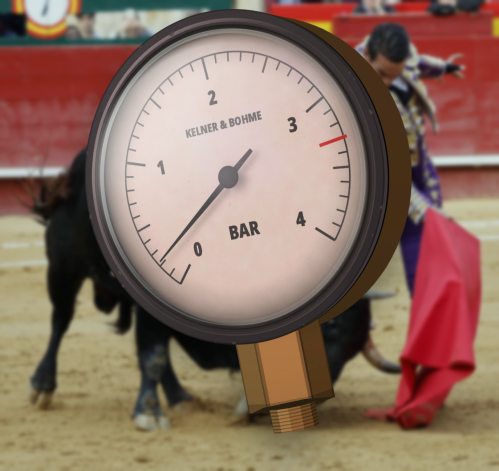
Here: 0.2 bar
